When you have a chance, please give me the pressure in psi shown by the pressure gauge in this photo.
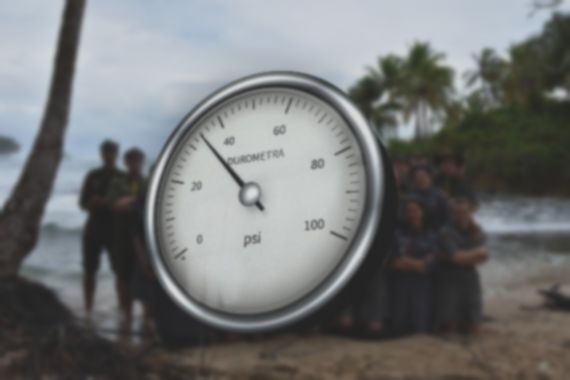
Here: 34 psi
